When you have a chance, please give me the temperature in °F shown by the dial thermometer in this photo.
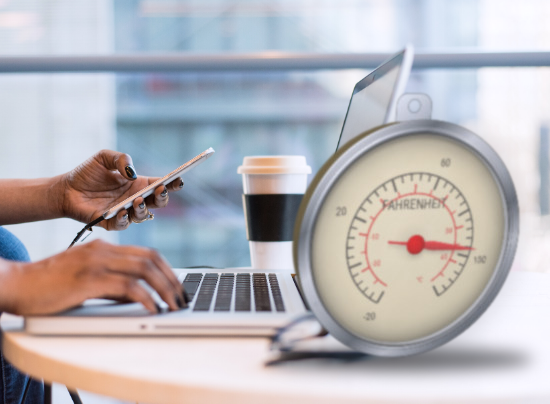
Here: 96 °F
